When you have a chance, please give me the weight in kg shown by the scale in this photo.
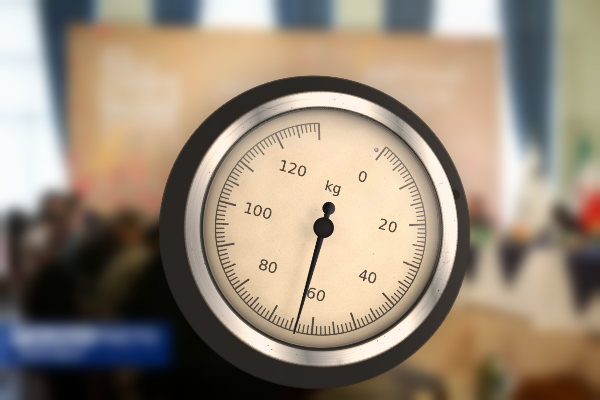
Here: 64 kg
